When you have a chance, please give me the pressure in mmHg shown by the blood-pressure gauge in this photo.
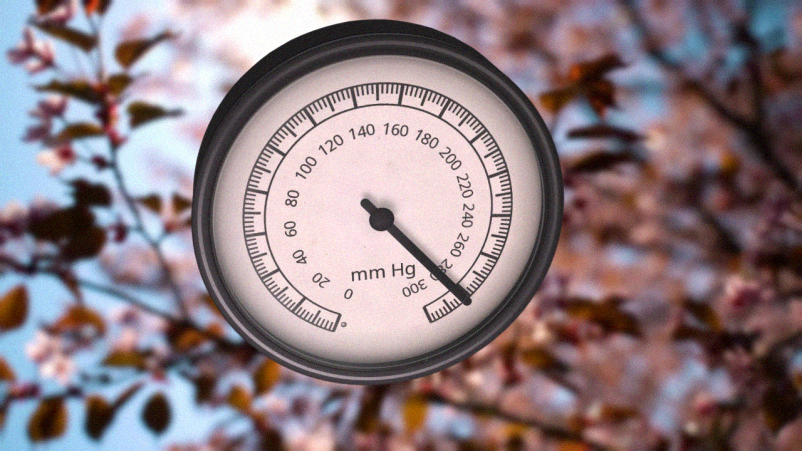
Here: 282 mmHg
